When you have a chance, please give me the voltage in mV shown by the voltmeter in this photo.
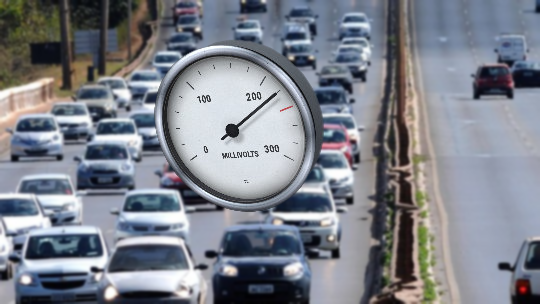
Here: 220 mV
